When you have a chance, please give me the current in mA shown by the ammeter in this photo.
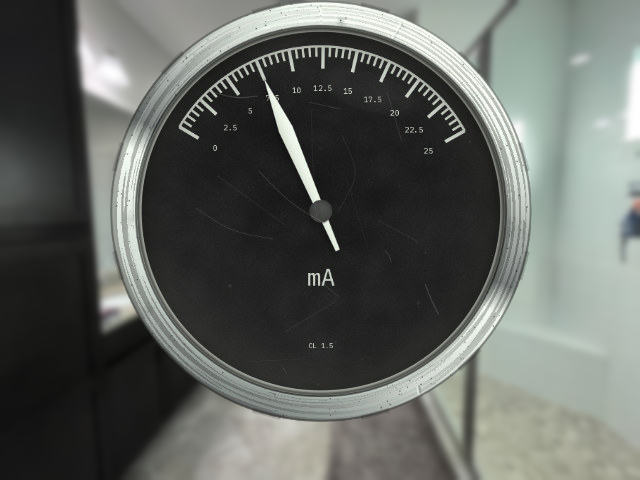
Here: 7.5 mA
